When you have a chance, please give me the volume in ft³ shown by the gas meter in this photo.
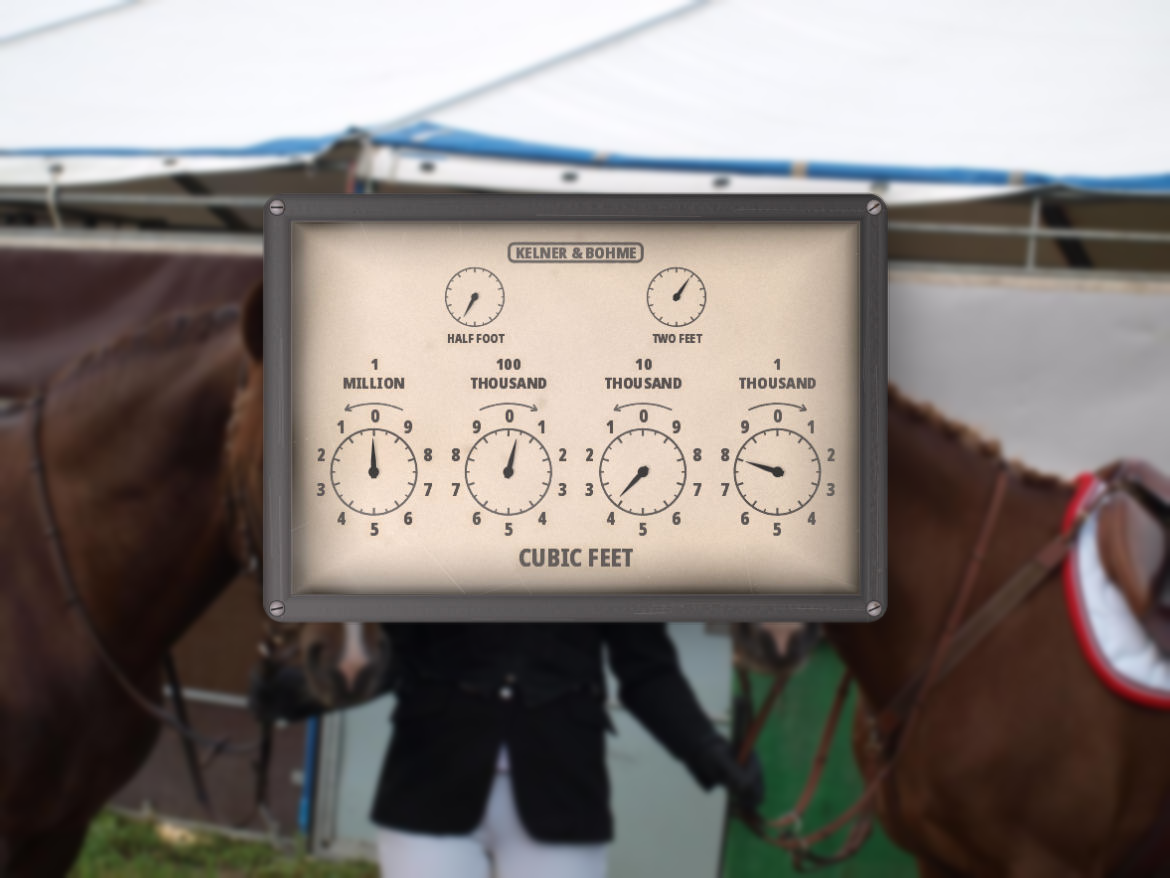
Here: 3800 ft³
